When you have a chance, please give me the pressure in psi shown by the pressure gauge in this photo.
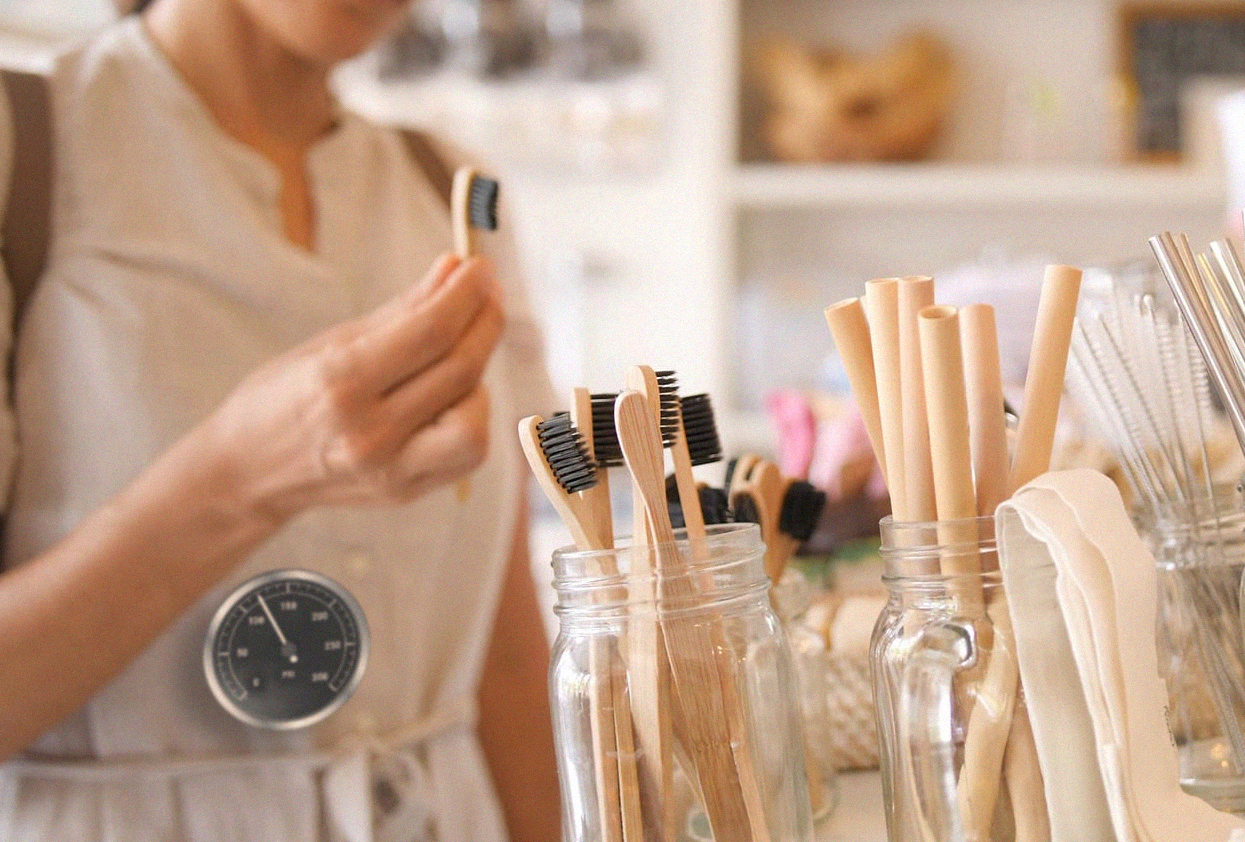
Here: 120 psi
